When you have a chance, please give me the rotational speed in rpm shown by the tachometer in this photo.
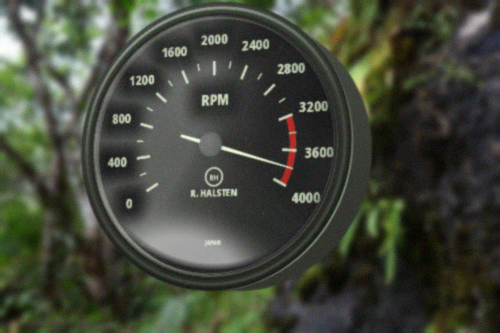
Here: 3800 rpm
